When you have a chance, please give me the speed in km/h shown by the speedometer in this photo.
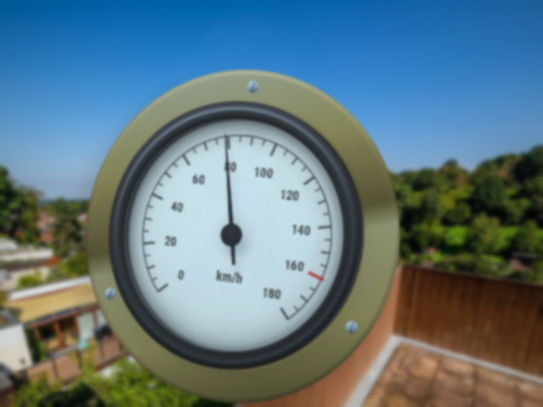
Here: 80 km/h
